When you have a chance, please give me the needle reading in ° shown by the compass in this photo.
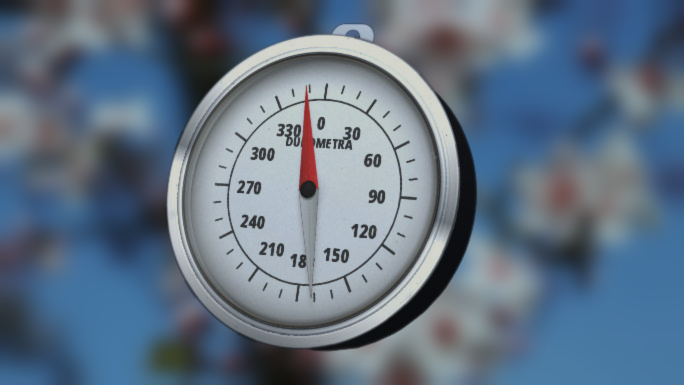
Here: 350 °
